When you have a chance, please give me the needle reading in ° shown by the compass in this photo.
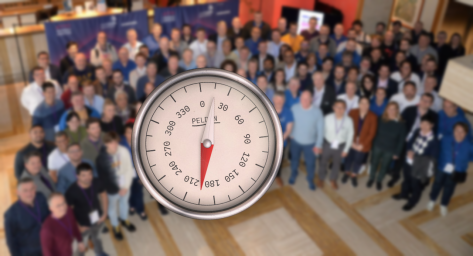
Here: 195 °
